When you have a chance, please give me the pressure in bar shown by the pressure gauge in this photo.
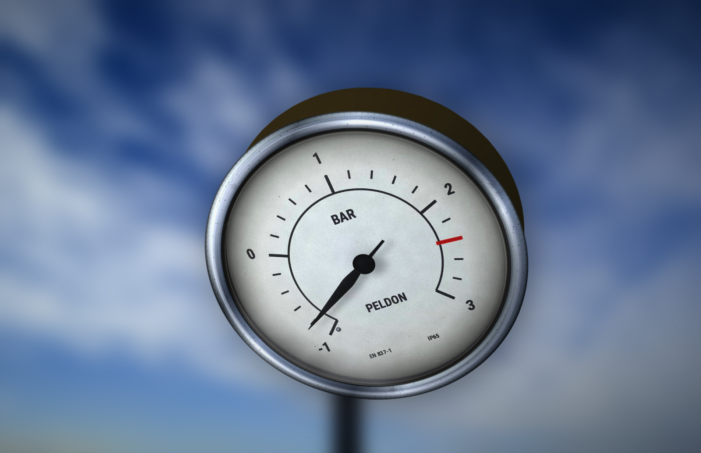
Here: -0.8 bar
